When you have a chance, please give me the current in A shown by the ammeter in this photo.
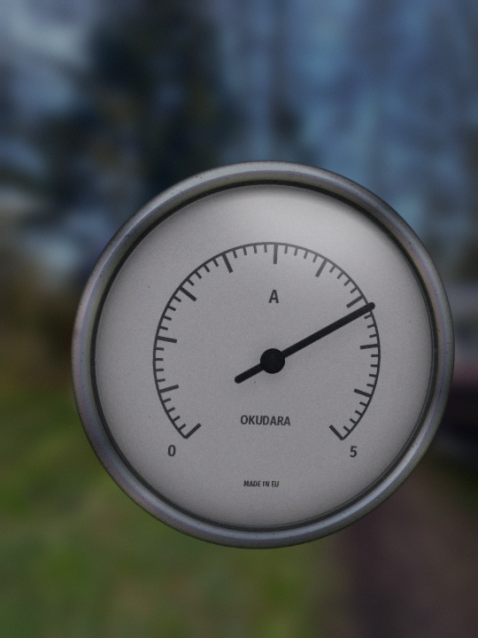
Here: 3.6 A
